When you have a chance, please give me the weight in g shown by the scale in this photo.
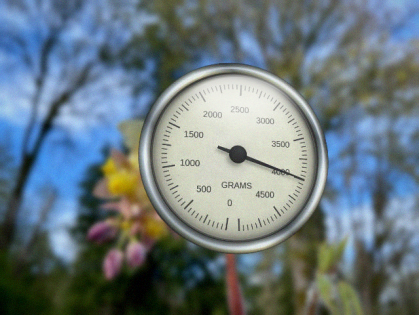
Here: 4000 g
